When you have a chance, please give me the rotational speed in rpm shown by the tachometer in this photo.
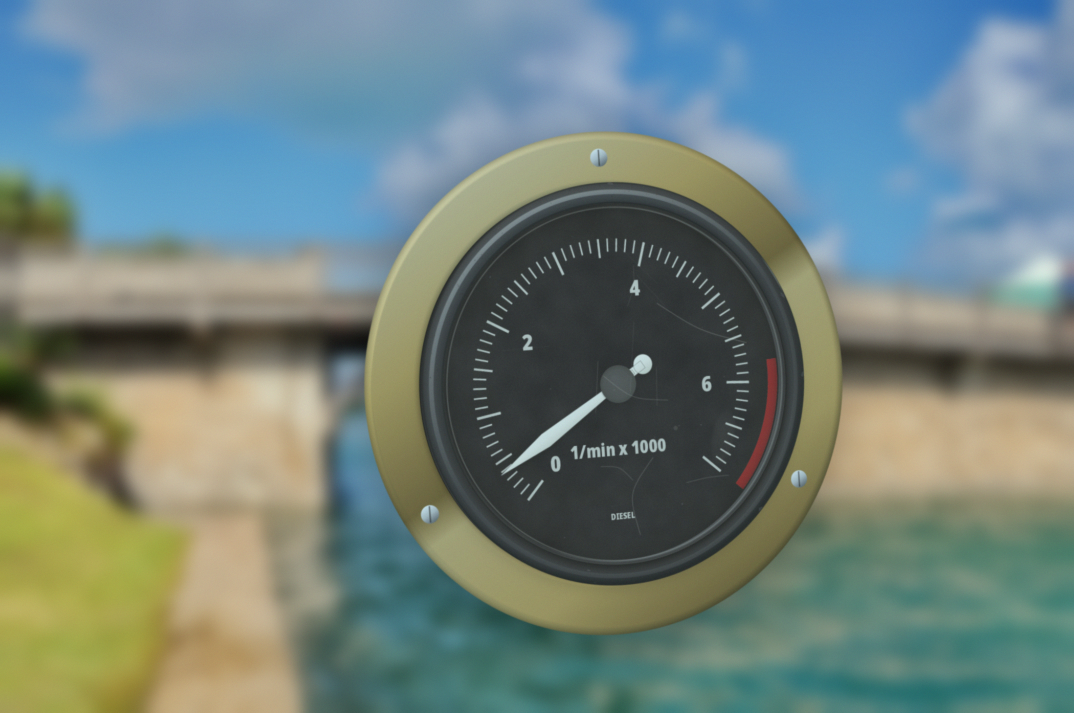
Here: 400 rpm
